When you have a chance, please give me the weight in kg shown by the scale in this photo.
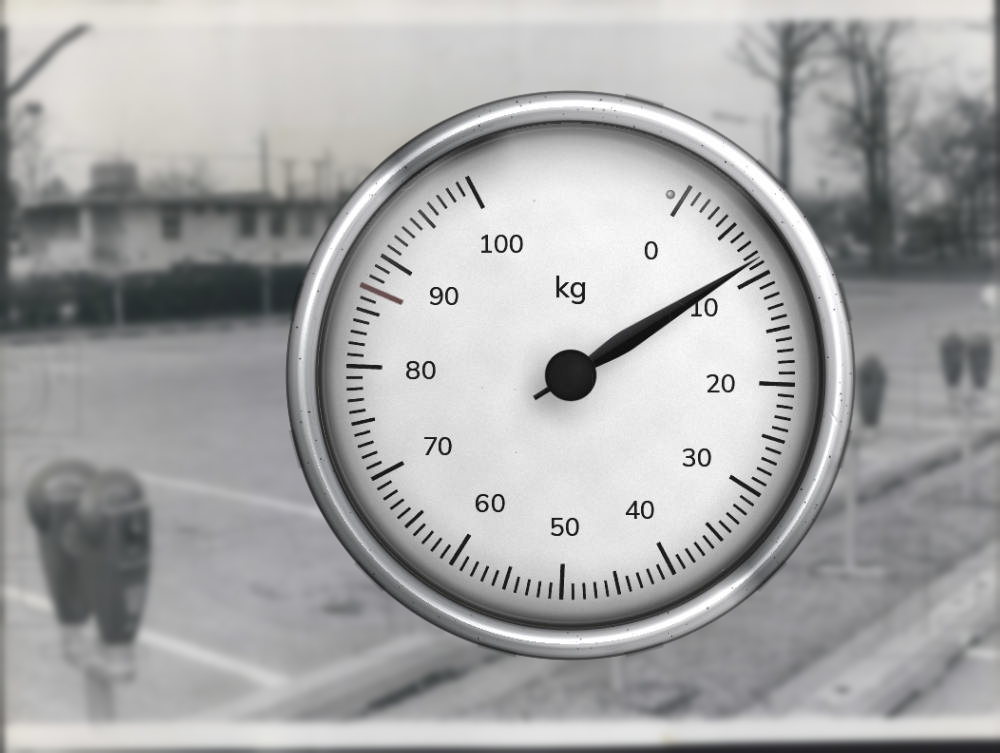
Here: 8.5 kg
